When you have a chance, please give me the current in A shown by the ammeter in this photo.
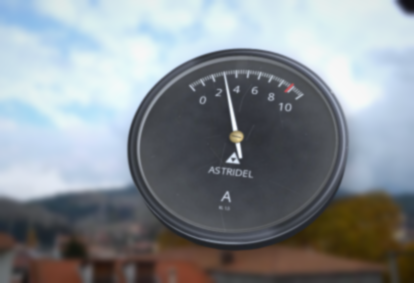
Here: 3 A
